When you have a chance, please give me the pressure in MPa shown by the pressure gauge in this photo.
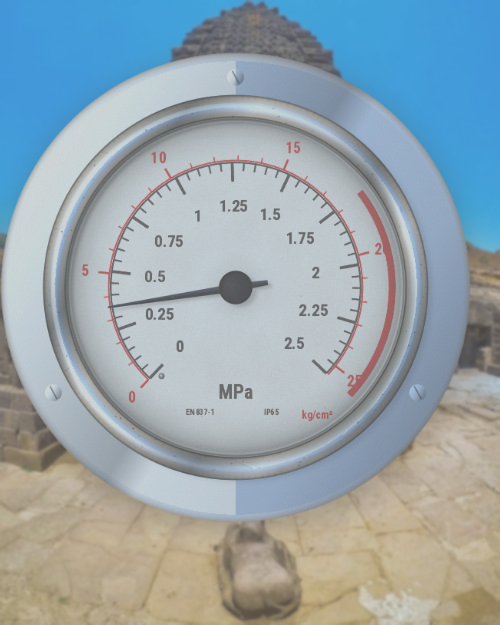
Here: 0.35 MPa
